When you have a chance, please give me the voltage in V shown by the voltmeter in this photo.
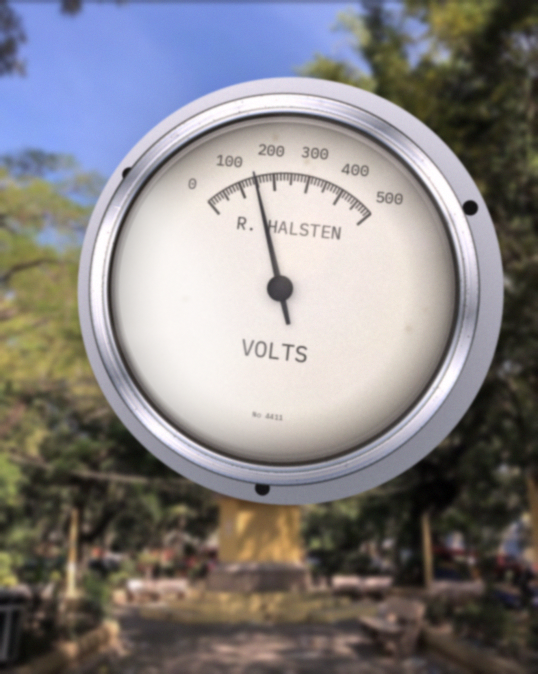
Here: 150 V
